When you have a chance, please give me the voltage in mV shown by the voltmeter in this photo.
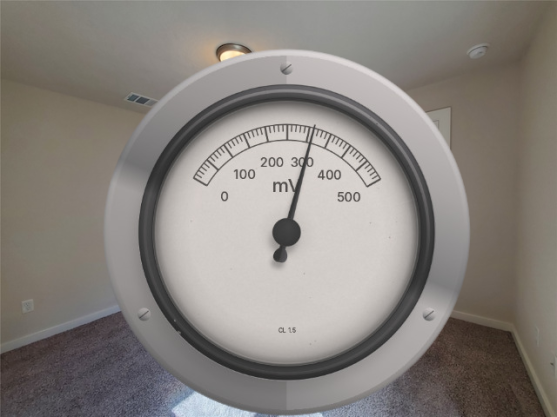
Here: 310 mV
